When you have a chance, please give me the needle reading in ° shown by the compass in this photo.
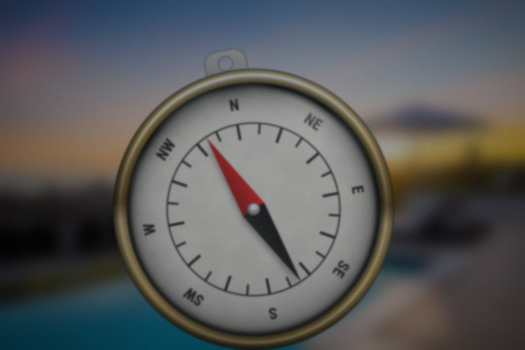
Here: 337.5 °
